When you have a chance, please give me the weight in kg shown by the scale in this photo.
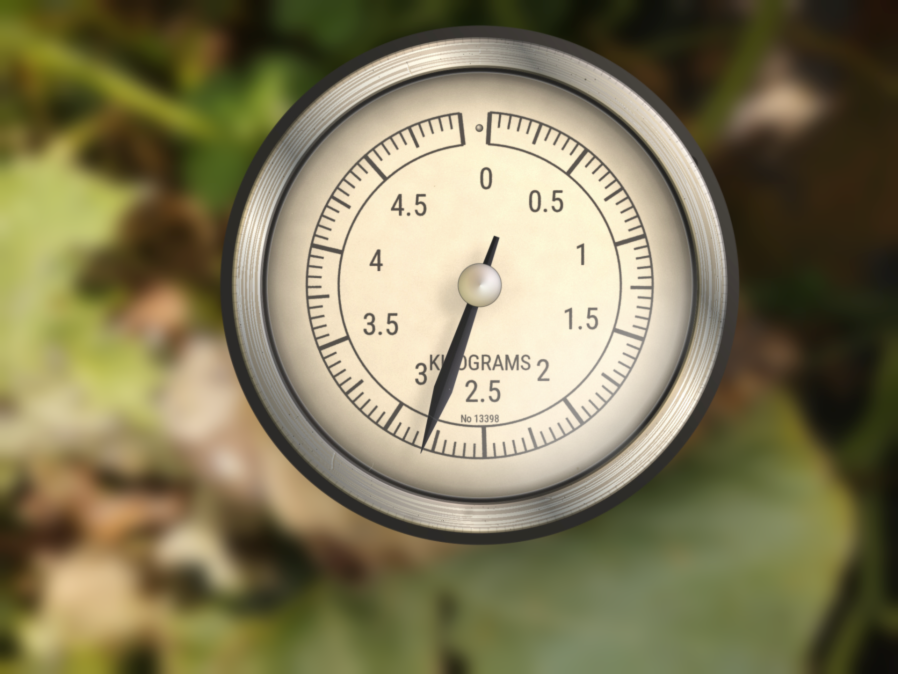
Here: 2.8 kg
